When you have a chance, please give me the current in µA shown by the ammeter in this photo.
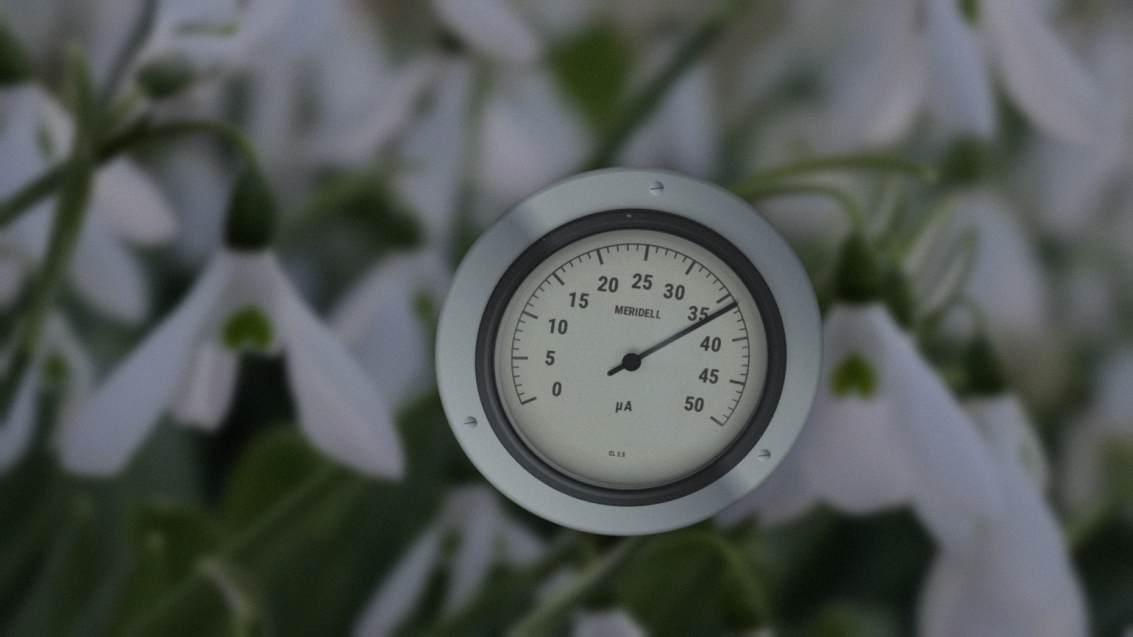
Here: 36 µA
